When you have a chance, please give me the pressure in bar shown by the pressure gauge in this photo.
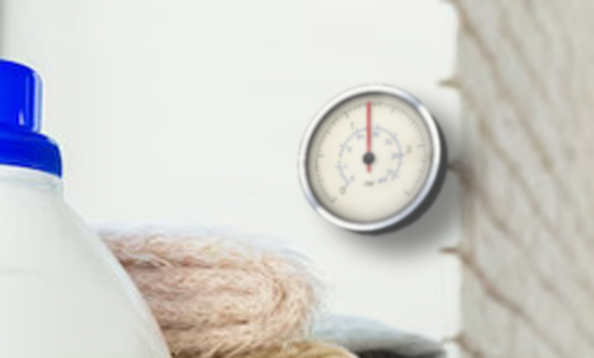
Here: 1.25 bar
